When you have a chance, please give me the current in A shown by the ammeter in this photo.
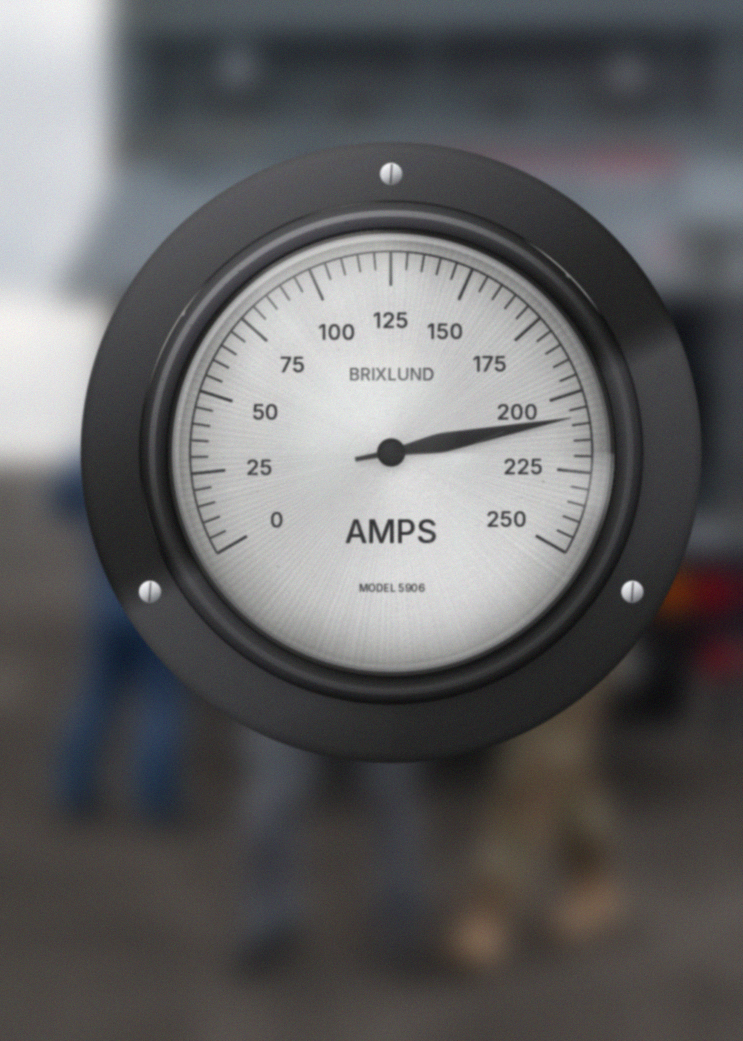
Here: 207.5 A
